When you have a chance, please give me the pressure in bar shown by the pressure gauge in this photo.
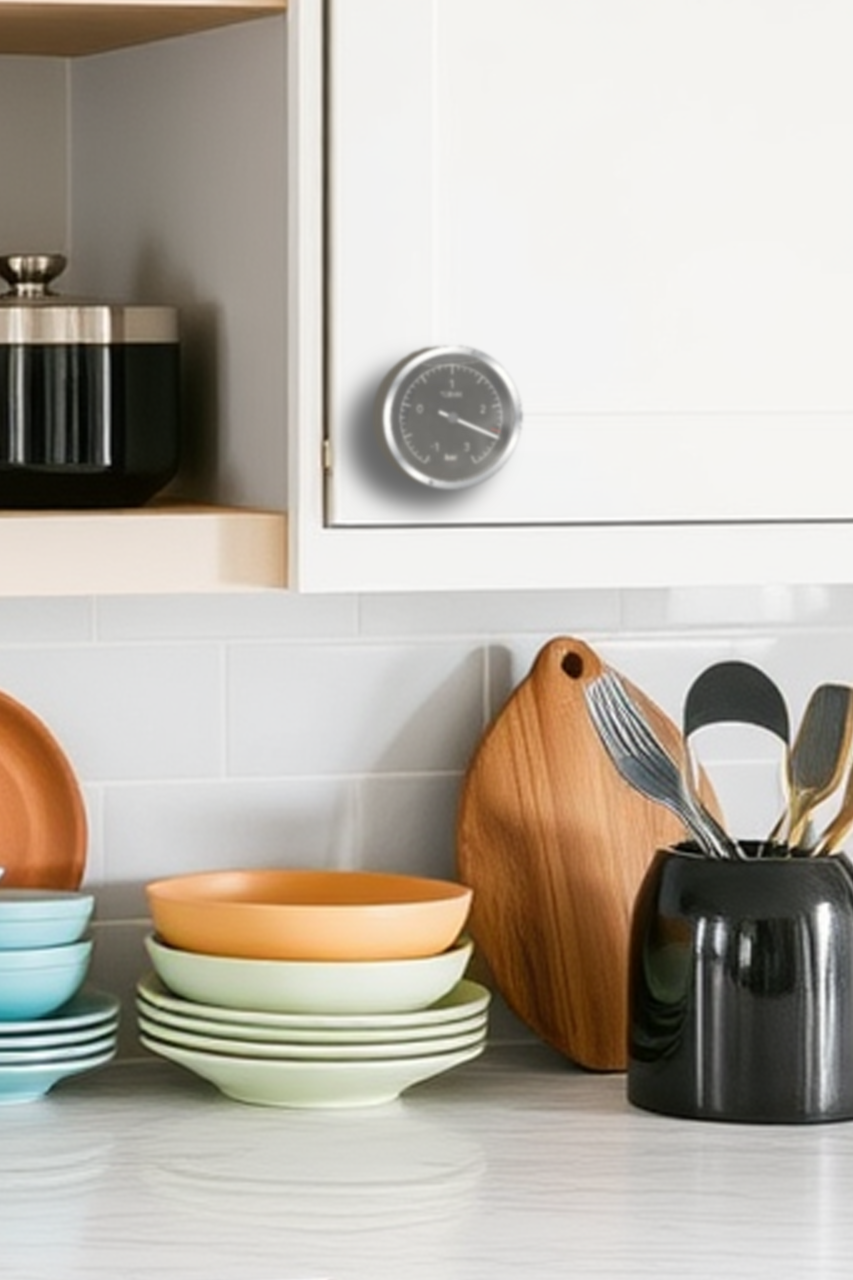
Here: 2.5 bar
